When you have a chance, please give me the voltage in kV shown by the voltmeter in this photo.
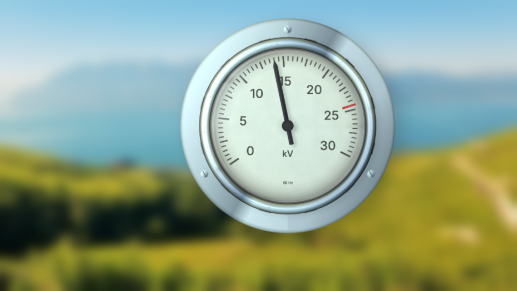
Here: 14 kV
